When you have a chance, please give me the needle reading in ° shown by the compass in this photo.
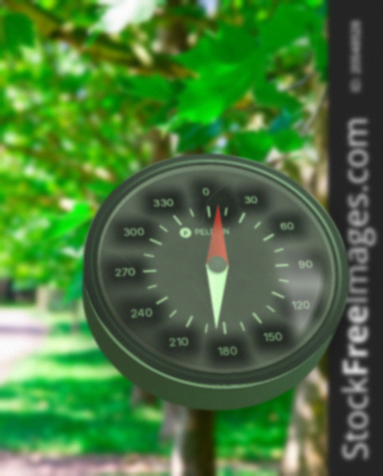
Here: 7.5 °
